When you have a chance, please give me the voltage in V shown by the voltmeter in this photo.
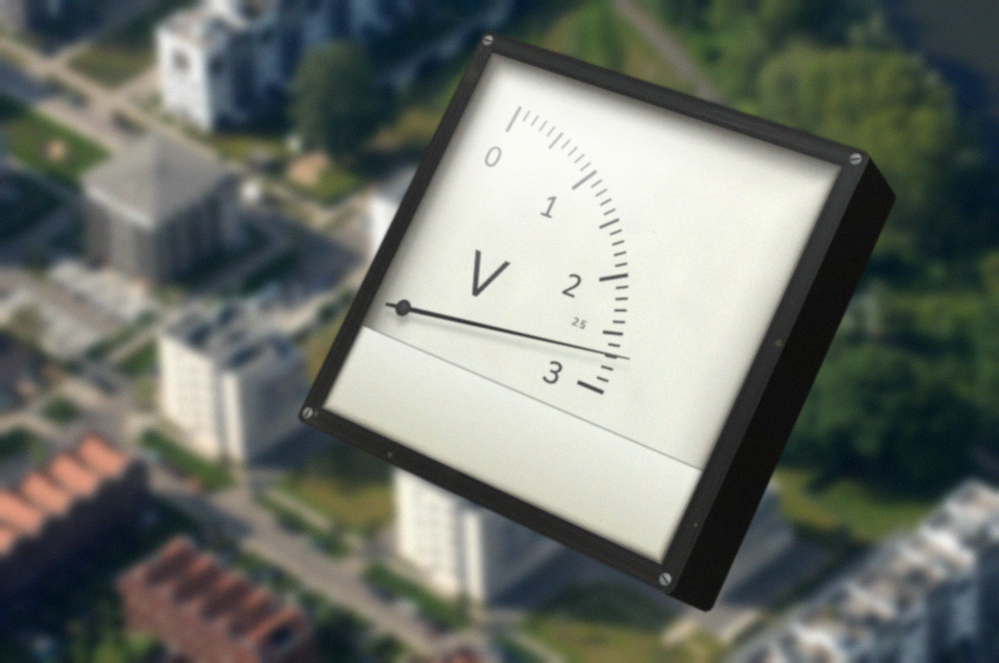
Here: 2.7 V
